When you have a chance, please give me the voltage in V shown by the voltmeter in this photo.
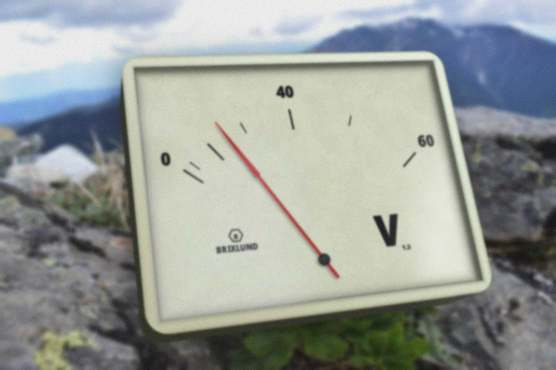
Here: 25 V
